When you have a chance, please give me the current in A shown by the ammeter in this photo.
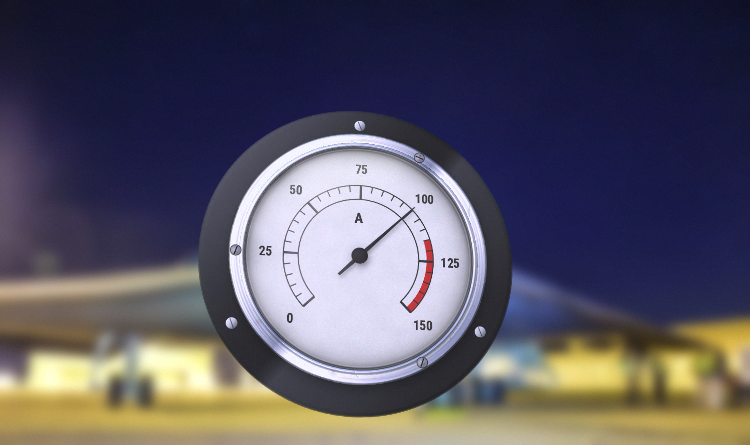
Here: 100 A
